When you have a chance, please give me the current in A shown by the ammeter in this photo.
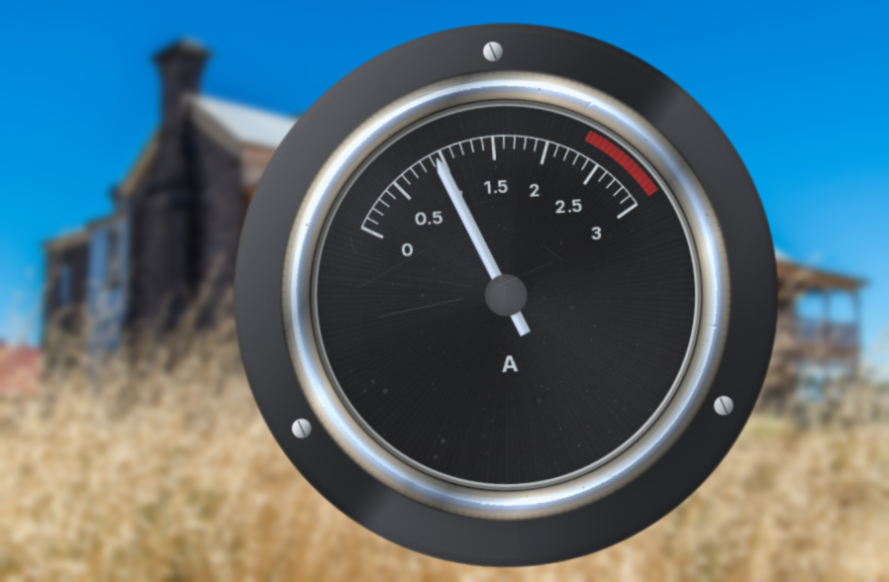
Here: 0.95 A
